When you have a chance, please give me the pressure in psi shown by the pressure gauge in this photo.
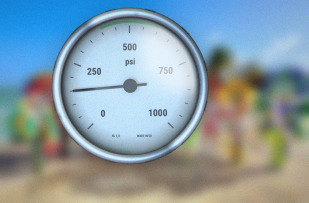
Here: 150 psi
